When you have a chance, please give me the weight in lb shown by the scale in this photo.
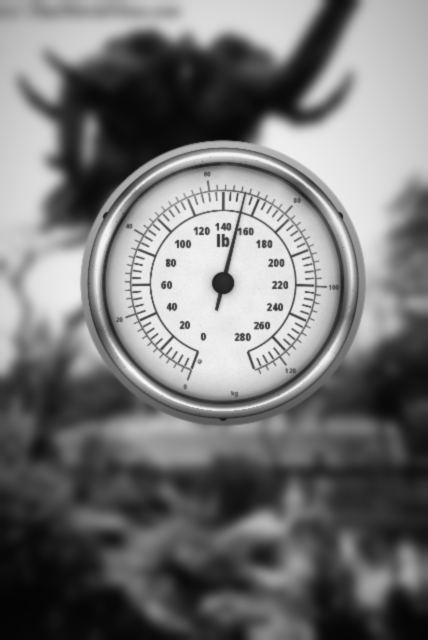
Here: 152 lb
